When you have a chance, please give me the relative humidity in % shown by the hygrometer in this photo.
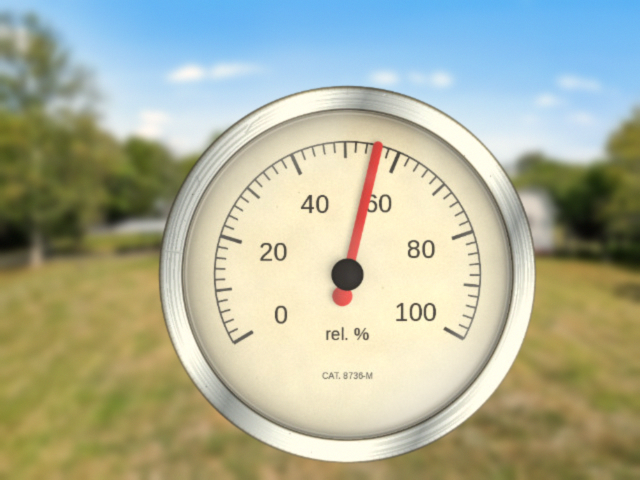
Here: 56 %
